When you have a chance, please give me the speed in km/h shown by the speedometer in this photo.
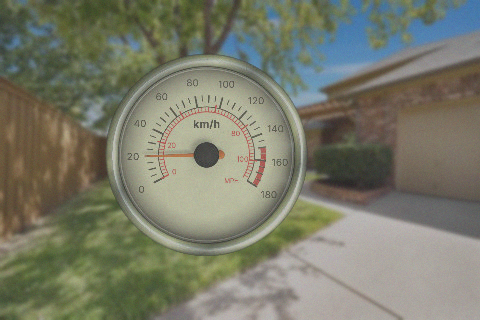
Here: 20 km/h
